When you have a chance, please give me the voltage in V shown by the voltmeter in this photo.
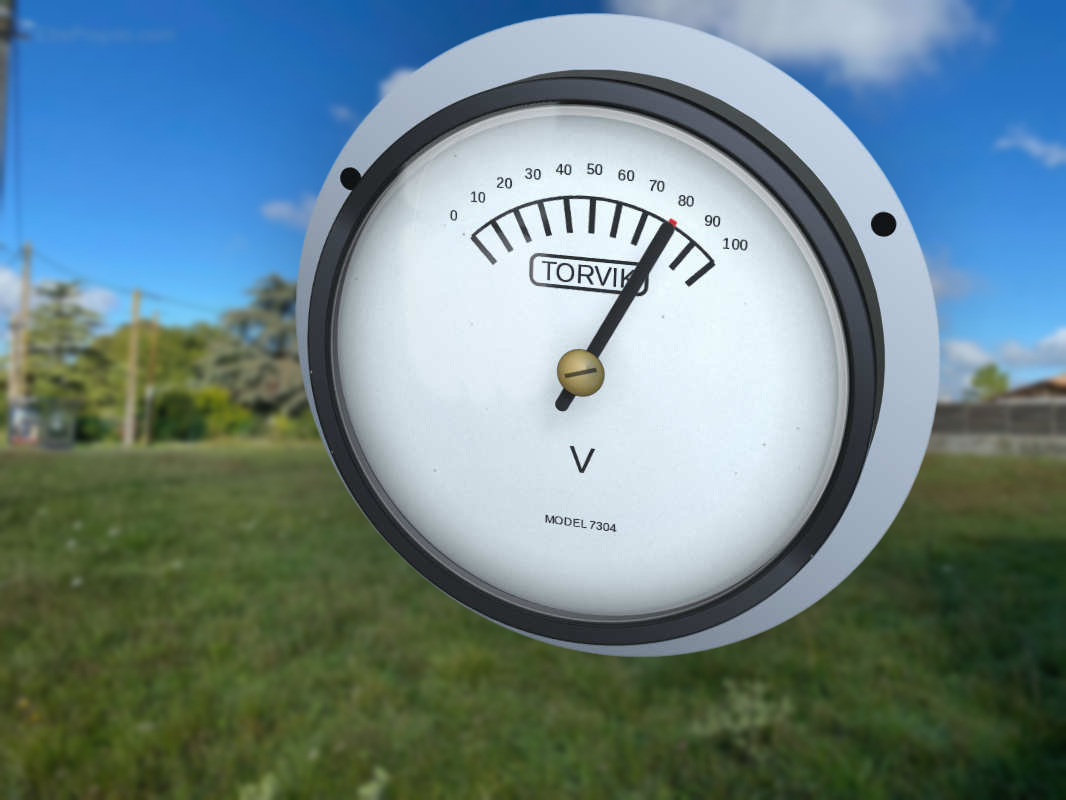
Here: 80 V
